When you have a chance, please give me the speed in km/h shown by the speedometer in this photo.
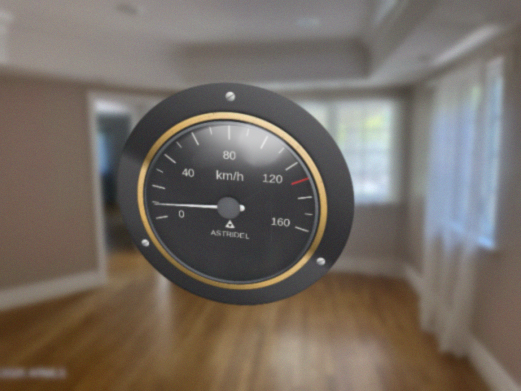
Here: 10 km/h
